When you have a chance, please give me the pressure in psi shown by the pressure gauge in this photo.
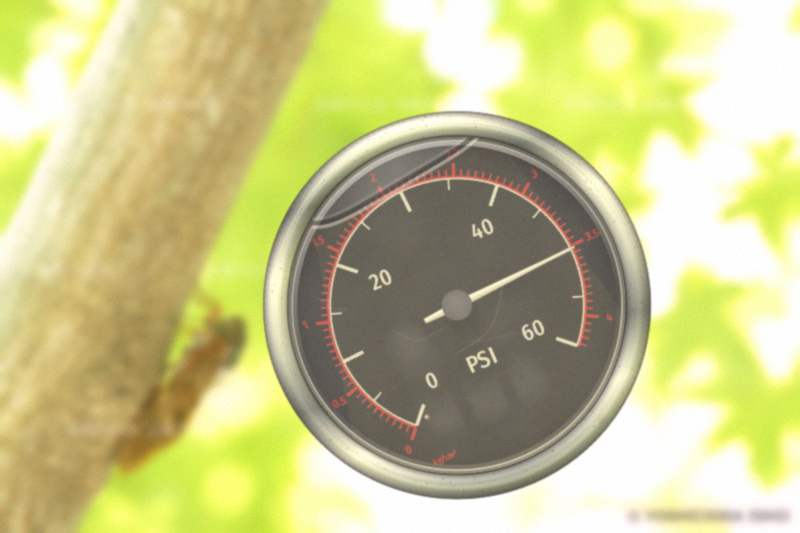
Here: 50 psi
